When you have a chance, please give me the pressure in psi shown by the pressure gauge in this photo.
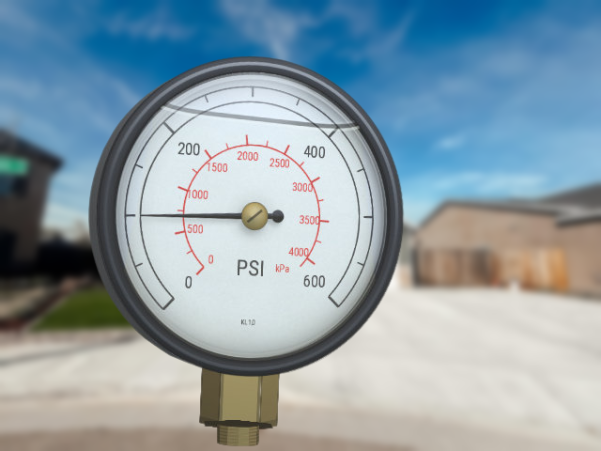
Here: 100 psi
